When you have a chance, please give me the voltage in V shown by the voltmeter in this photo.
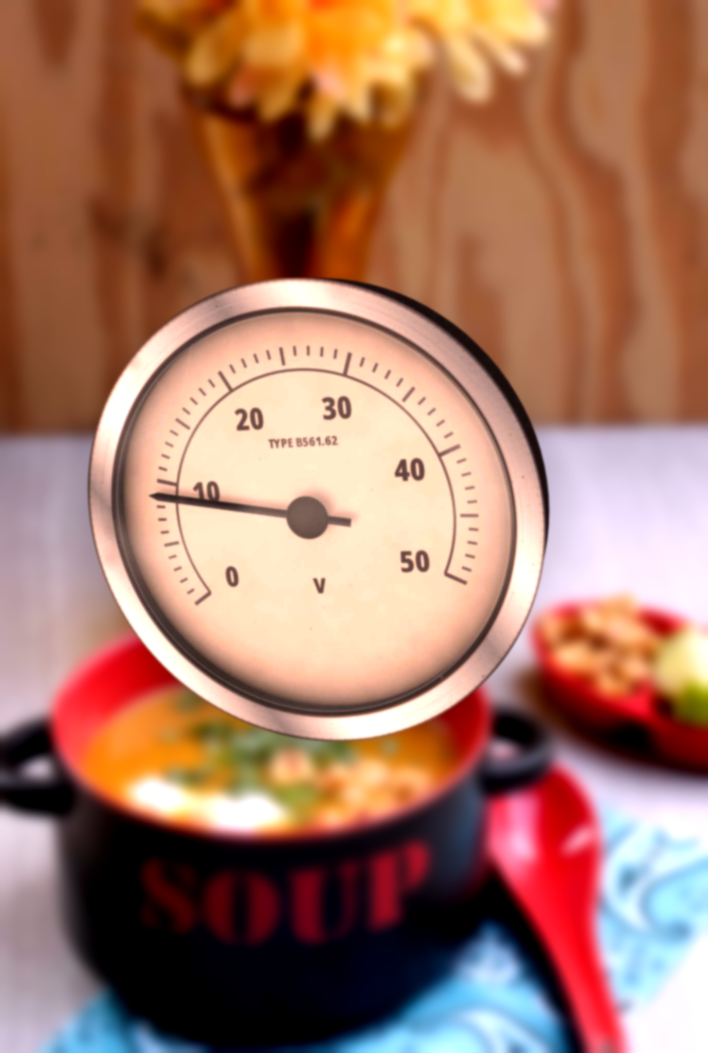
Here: 9 V
